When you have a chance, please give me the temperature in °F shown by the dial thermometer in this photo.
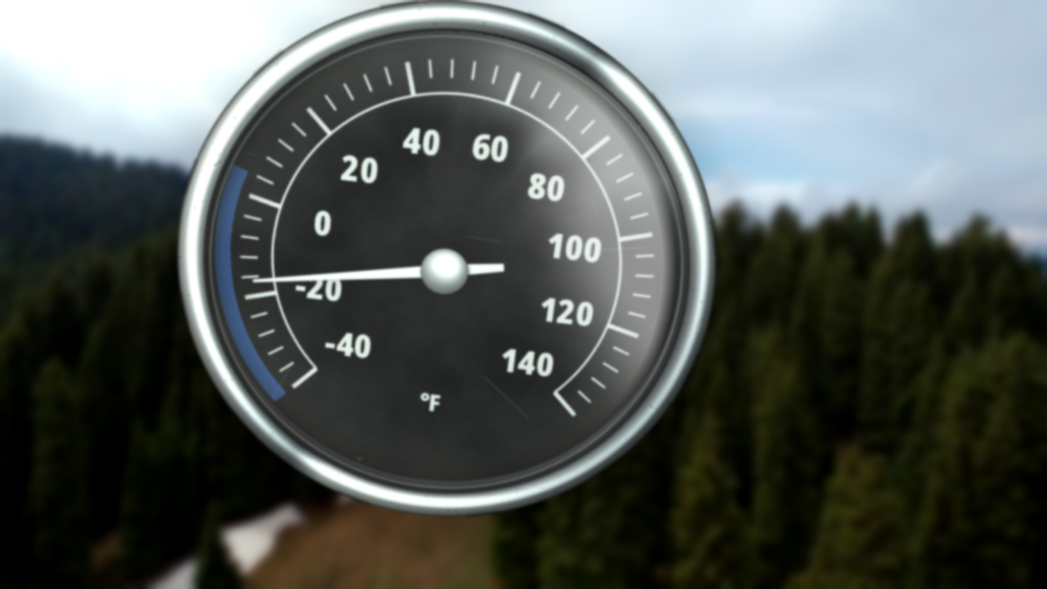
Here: -16 °F
